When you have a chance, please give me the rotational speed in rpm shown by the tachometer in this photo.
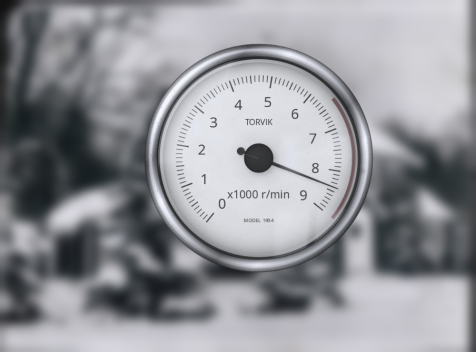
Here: 8400 rpm
